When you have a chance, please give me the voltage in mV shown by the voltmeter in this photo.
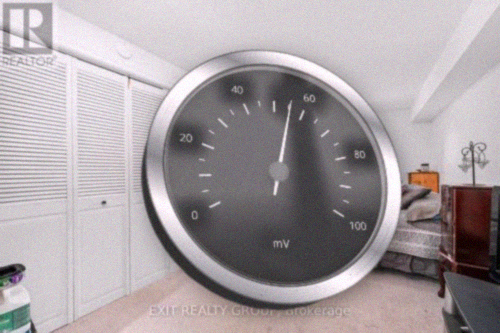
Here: 55 mV
